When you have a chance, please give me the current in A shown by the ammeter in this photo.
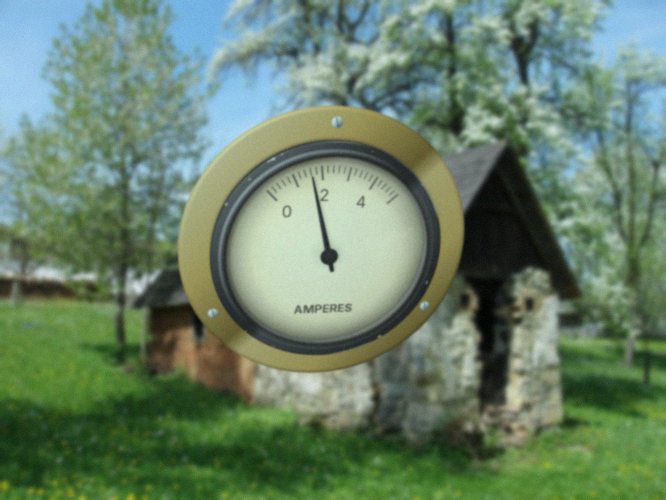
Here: 1.6 A
